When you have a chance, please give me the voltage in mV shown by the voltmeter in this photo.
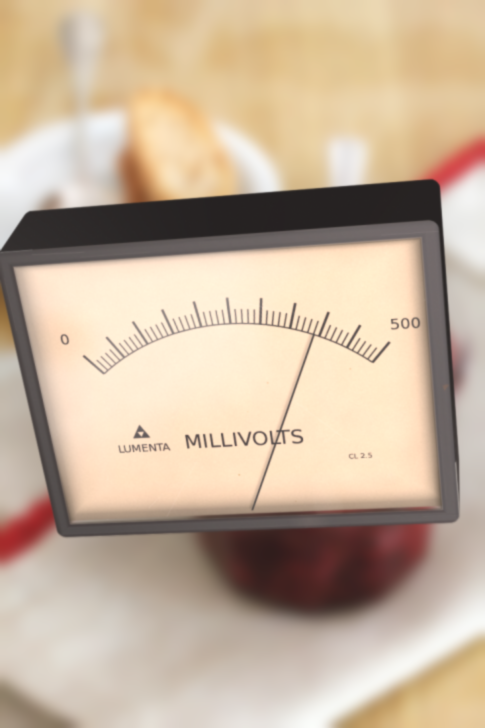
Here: 390 mV
